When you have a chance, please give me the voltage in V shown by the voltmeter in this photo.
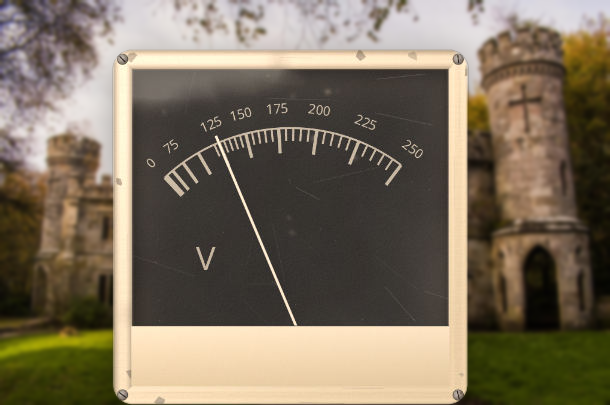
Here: 125 V
